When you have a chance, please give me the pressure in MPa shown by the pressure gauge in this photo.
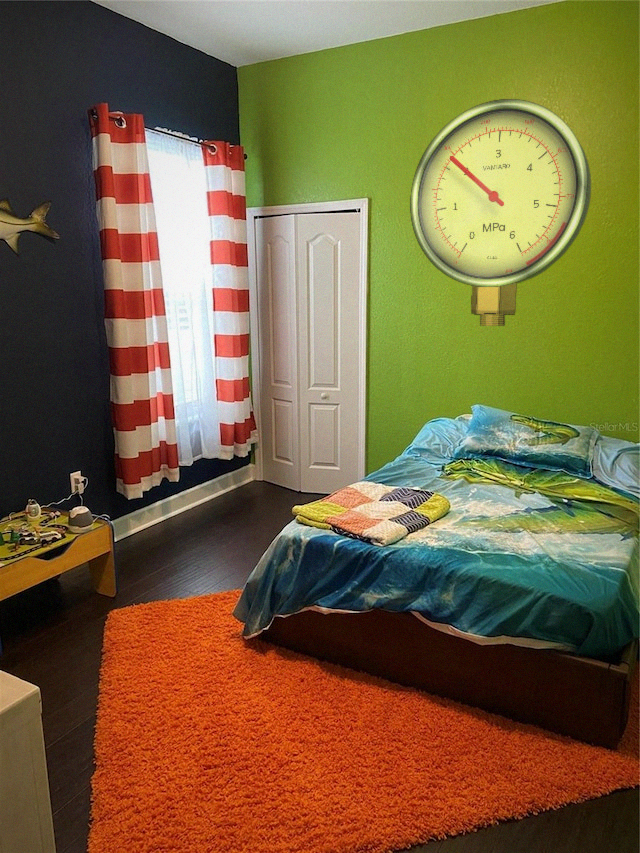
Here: 2 MPa
